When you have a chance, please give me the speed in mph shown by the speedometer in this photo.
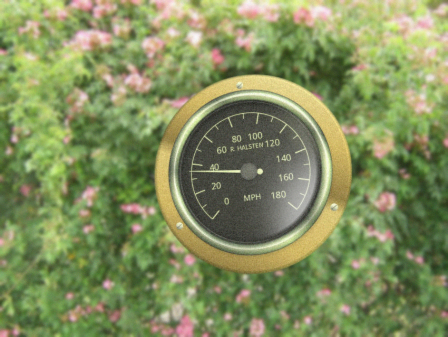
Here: 35 mph
